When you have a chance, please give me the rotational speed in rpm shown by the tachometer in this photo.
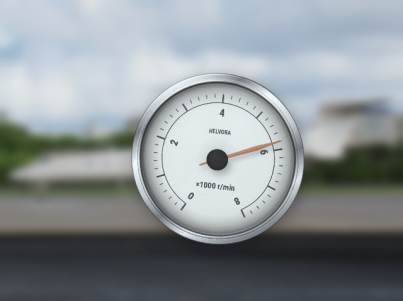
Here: 5800 rpm
